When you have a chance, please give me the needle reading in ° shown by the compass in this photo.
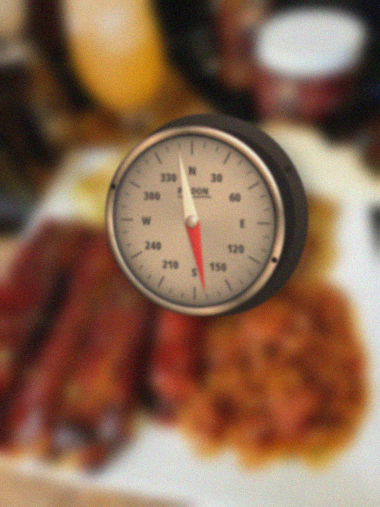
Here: 170 °
